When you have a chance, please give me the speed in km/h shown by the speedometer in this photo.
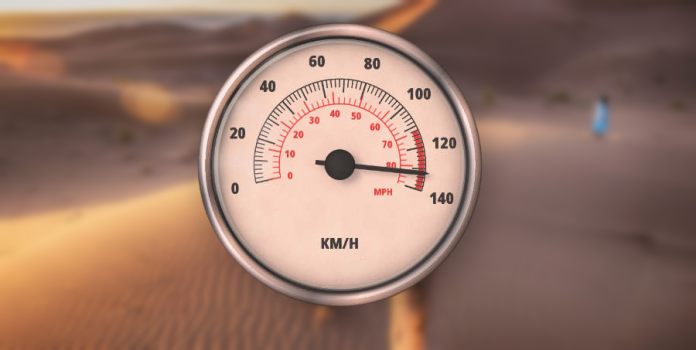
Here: 132 km/h
